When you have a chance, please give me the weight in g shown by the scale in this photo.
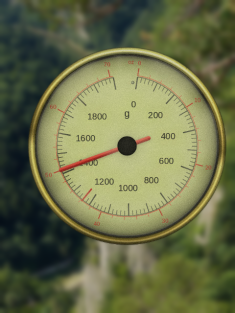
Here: 1420 g
